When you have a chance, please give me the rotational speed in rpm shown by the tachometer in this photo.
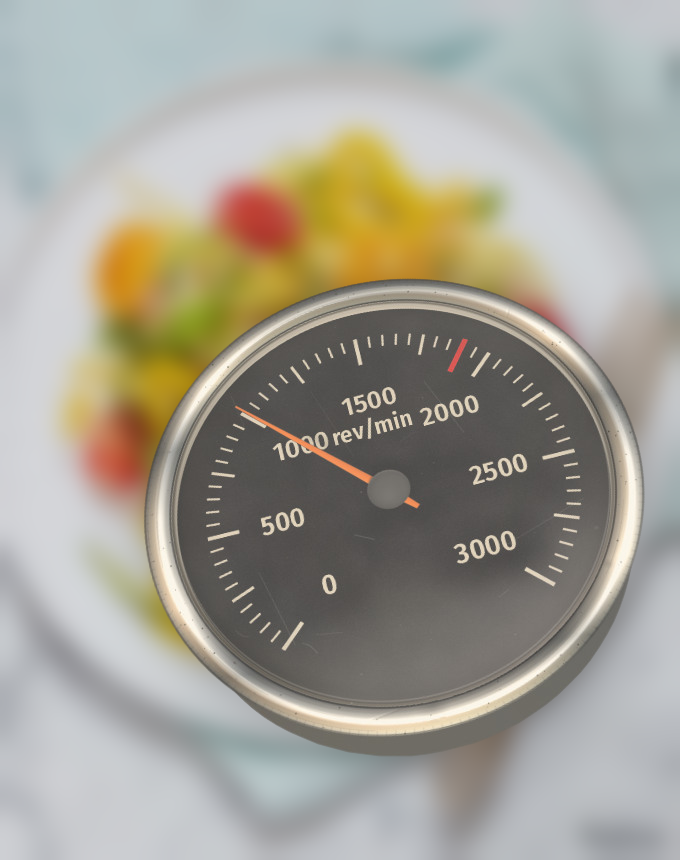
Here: 1000 rpm
